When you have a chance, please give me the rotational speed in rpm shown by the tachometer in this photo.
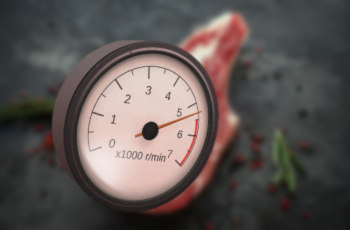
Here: 5250 rpm
